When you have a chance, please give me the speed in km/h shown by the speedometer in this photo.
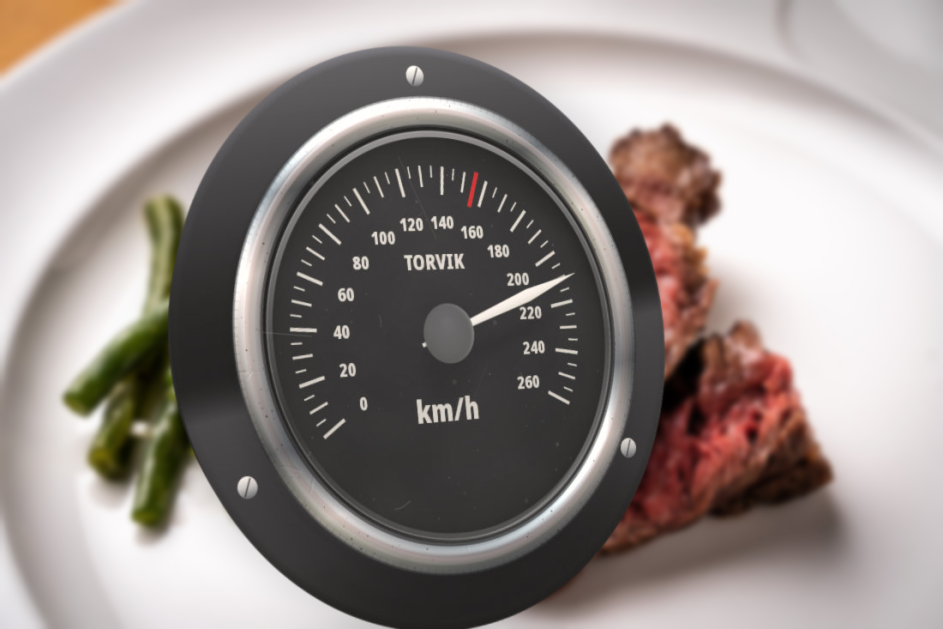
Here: 210 km/h
